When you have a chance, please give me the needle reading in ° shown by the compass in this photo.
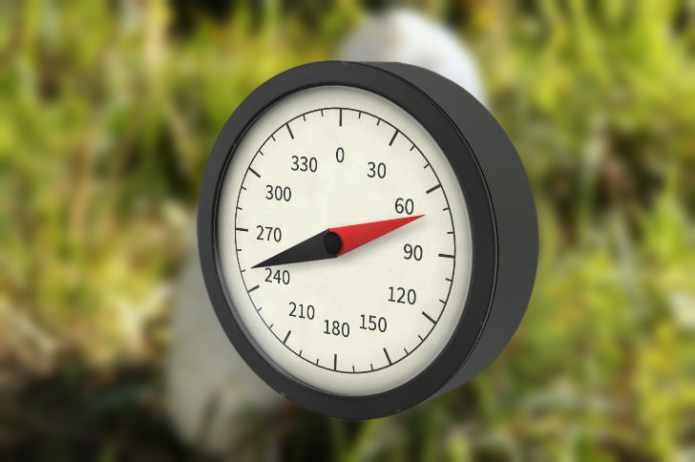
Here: 70 °
